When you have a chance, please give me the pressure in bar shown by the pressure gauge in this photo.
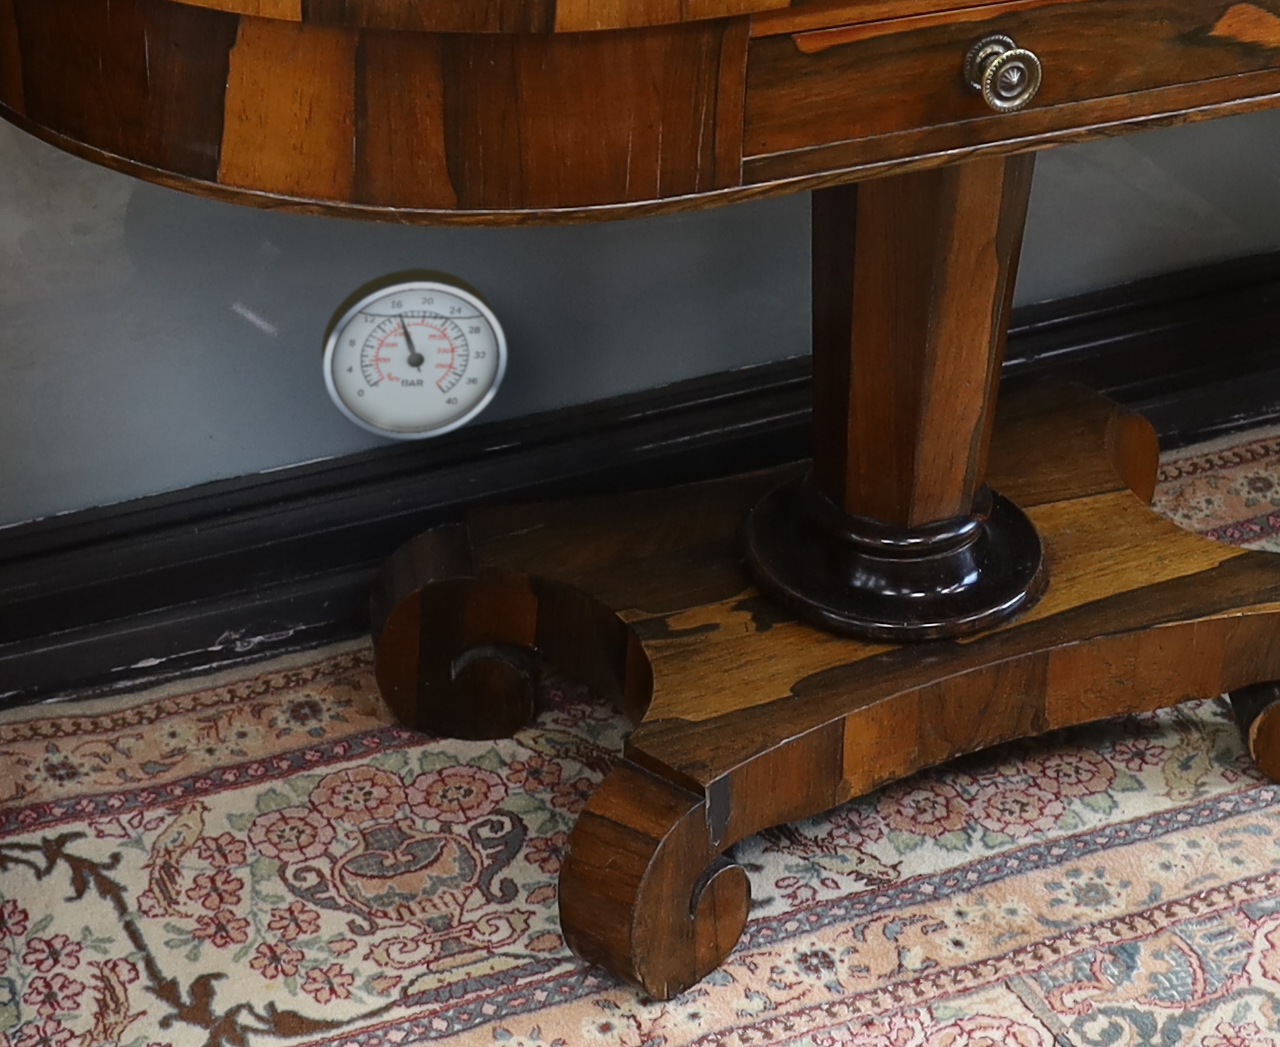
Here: 16 bar
